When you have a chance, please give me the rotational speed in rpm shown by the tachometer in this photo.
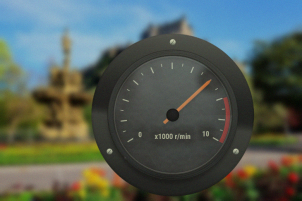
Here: 7000 rpm
